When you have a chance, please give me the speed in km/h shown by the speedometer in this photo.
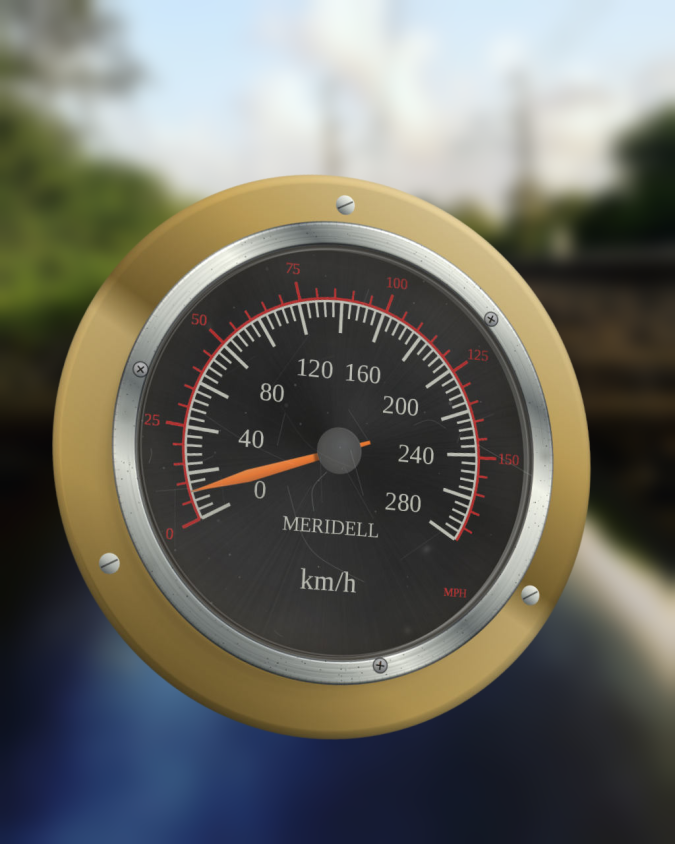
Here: 12 km/h
